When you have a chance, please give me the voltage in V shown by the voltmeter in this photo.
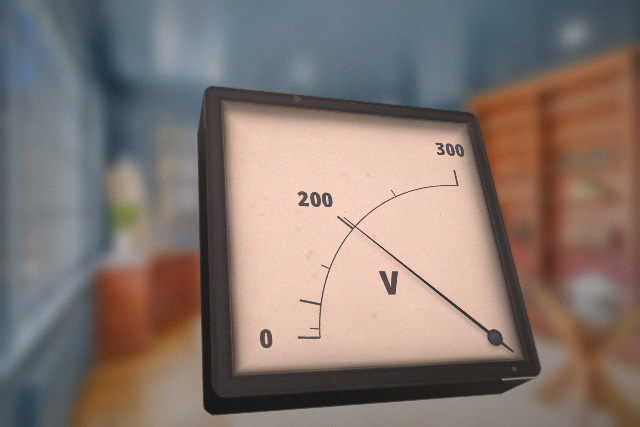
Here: 200 V
